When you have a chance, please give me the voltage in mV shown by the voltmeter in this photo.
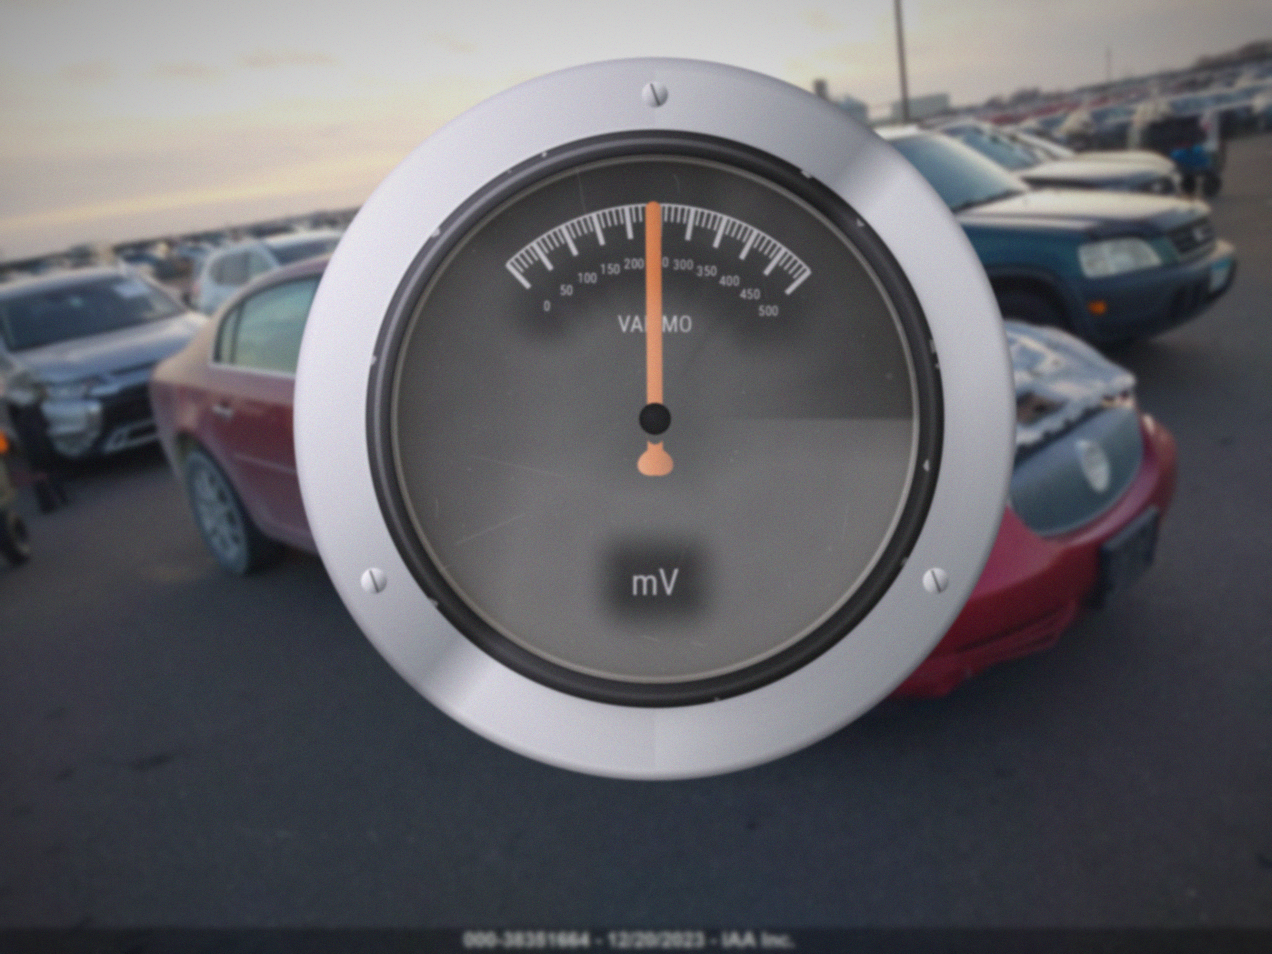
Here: 240 mV
